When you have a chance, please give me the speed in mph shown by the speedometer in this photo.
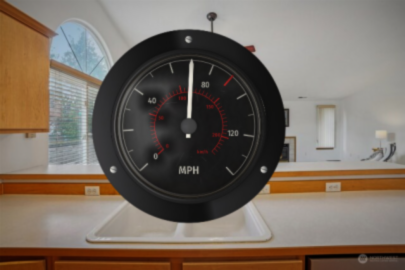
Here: 70 mph
